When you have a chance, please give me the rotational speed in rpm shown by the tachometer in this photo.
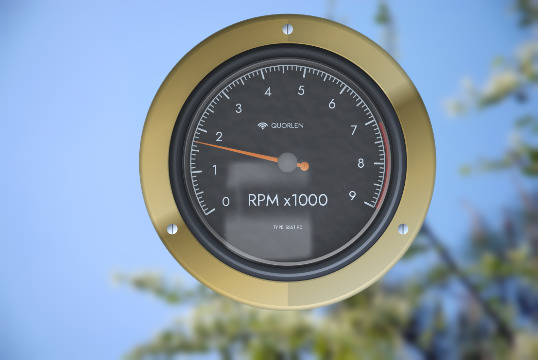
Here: 1700 rpm
